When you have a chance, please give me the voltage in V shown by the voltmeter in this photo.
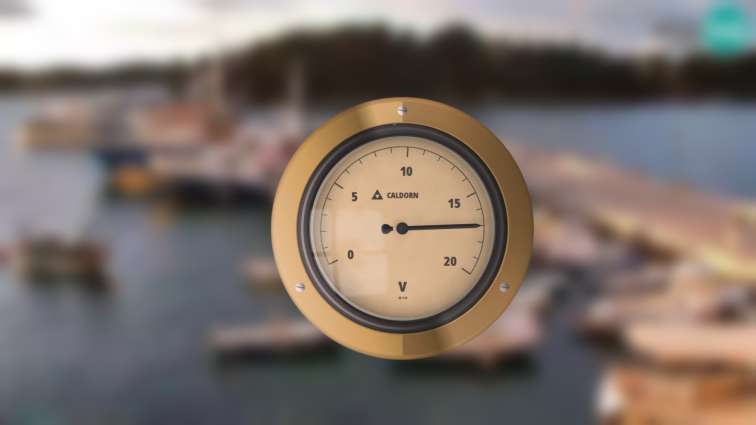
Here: 17 V
